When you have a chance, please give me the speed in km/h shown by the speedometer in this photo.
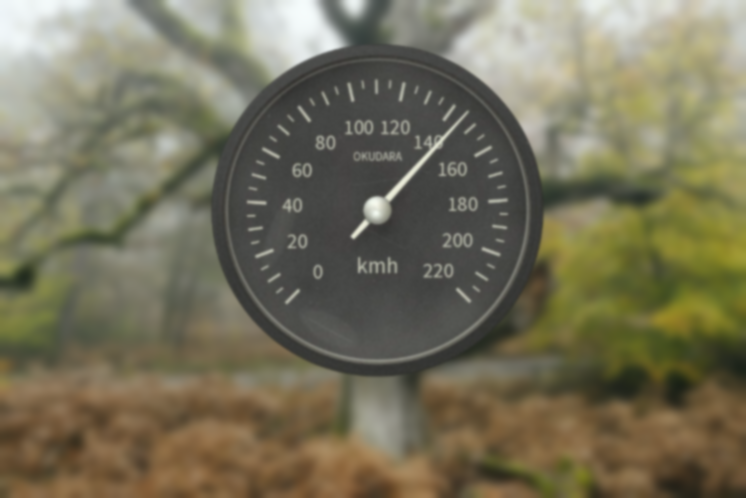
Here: 145 km/h
